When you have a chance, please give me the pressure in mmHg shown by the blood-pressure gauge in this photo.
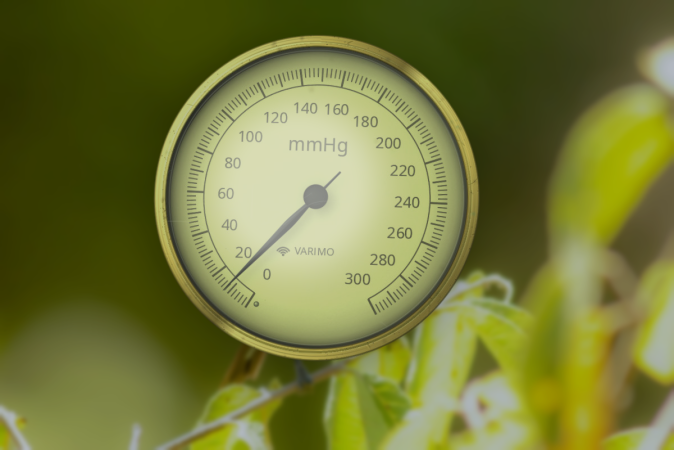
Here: 12 mmHg
